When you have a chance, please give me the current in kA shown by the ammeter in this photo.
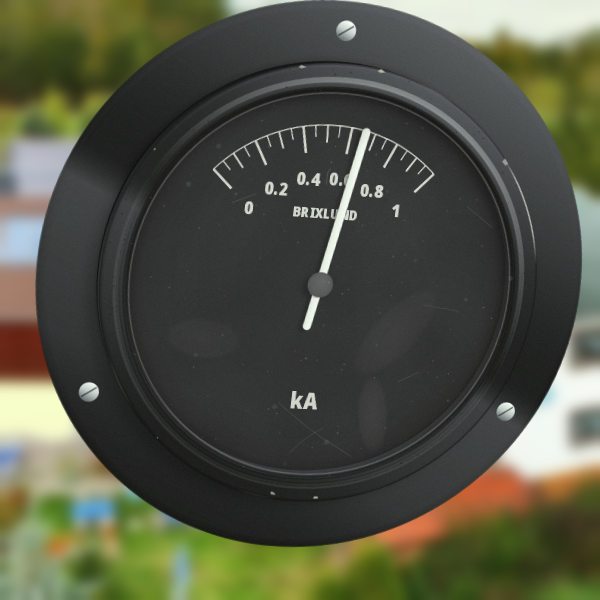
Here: 0.65 kA
